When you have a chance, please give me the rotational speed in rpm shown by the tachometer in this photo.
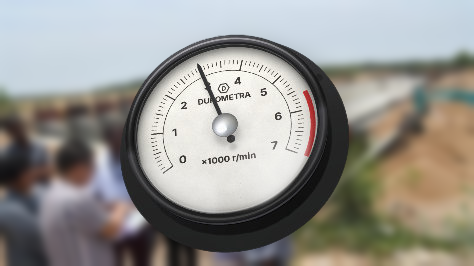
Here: 3000 rpm
